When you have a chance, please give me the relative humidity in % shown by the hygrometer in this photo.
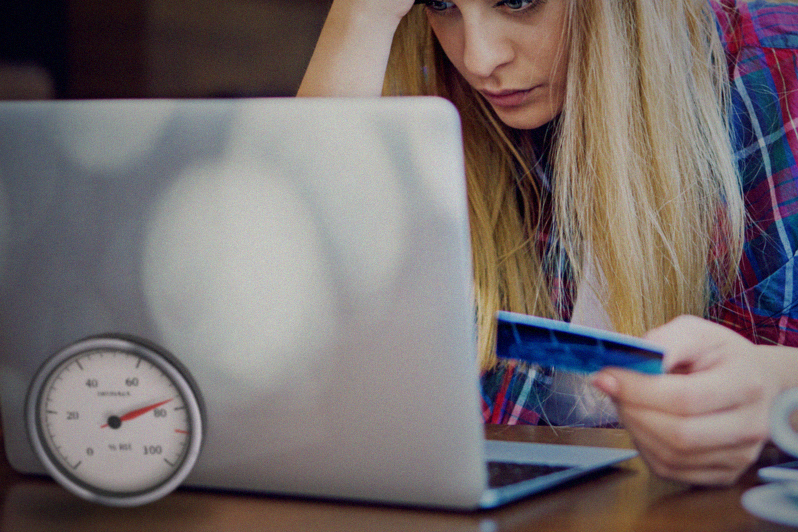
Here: 76 %
